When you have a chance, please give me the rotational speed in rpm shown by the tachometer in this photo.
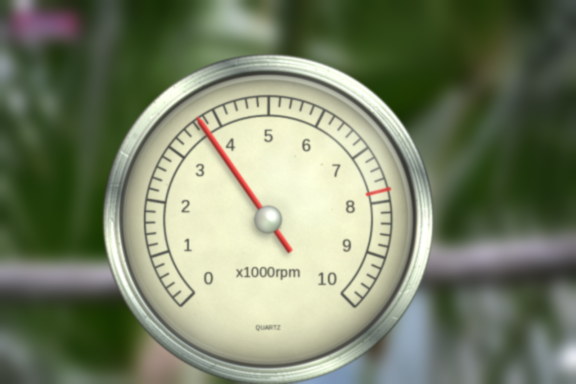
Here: 3700 rpm
